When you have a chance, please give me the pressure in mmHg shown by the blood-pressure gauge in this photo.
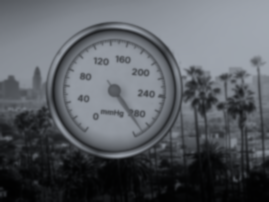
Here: 290 mmHg
